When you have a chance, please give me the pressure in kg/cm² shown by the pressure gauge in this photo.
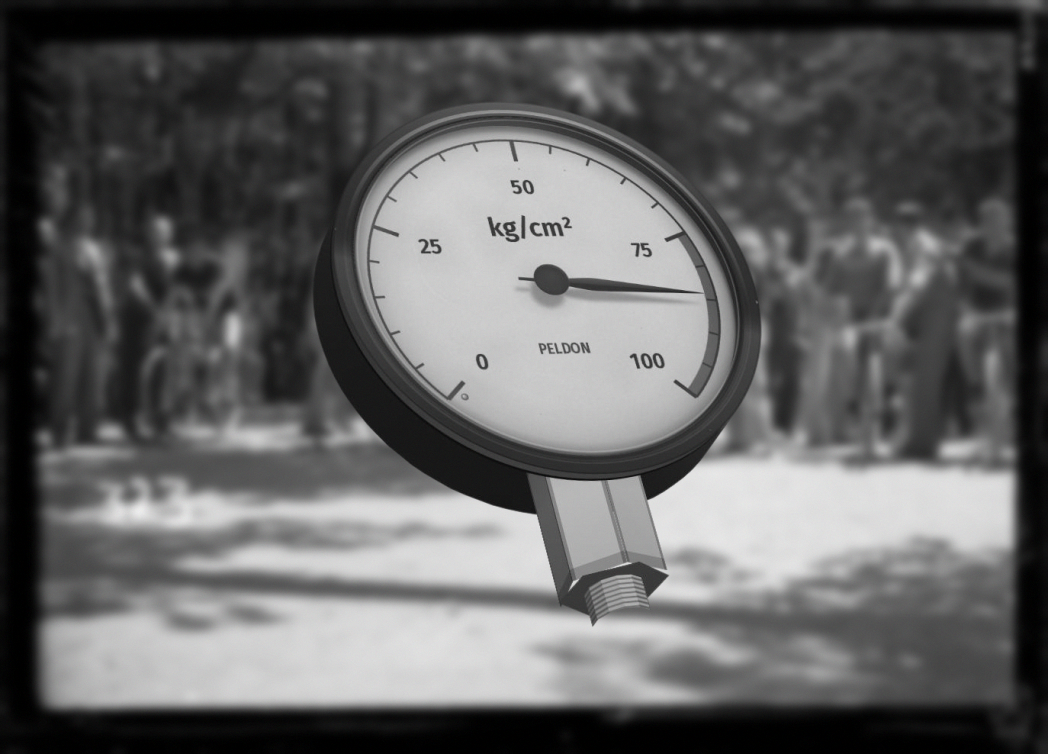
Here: 85 kg/cm²
